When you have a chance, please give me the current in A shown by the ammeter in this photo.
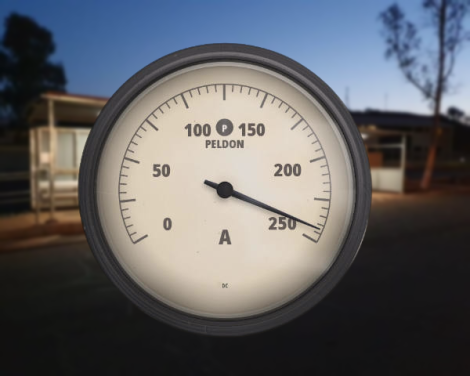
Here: 242.5 A
